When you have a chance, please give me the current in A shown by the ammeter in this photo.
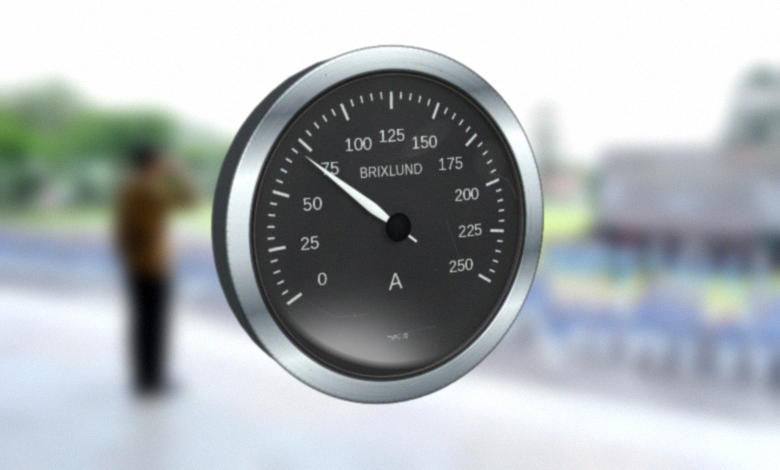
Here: 70 A
